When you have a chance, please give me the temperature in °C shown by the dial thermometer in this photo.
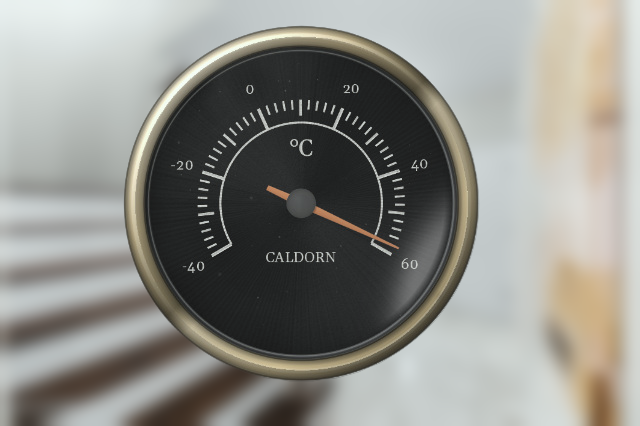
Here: 58 °C
